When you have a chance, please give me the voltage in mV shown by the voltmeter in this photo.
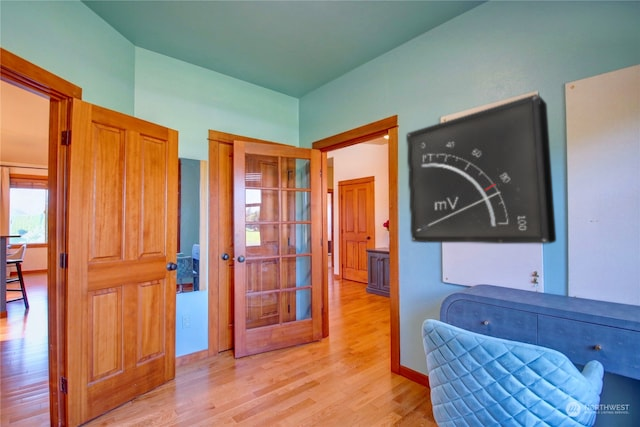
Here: 85 mV
